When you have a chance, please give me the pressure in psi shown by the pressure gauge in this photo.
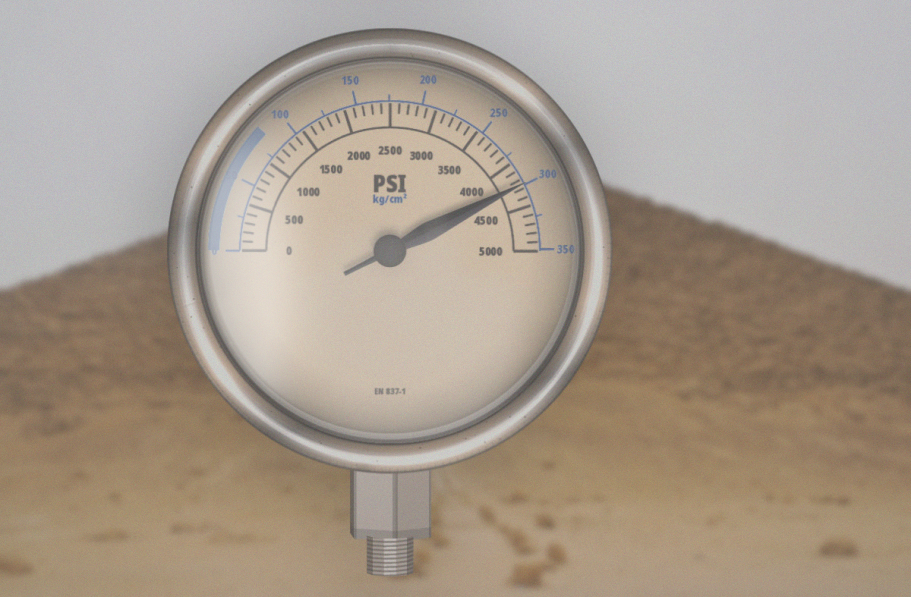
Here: 4250 psi
